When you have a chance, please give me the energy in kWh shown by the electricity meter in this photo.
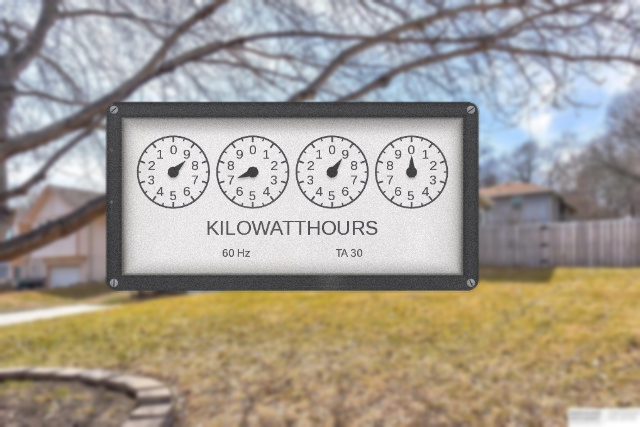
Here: 8690 kWh
